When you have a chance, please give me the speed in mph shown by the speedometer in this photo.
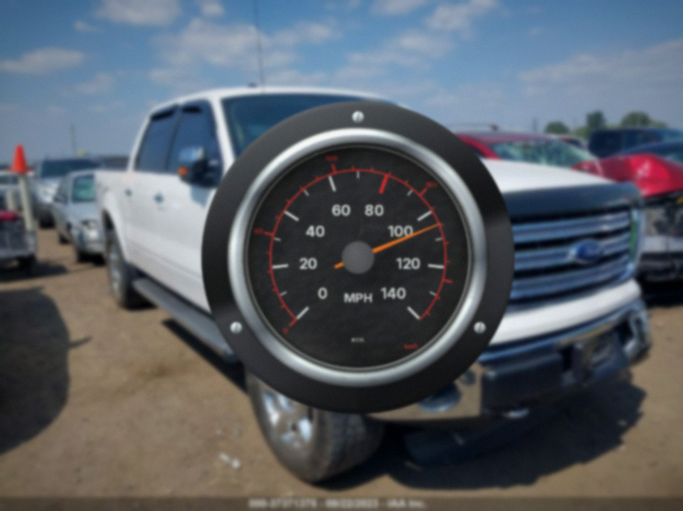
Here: 105 mph
